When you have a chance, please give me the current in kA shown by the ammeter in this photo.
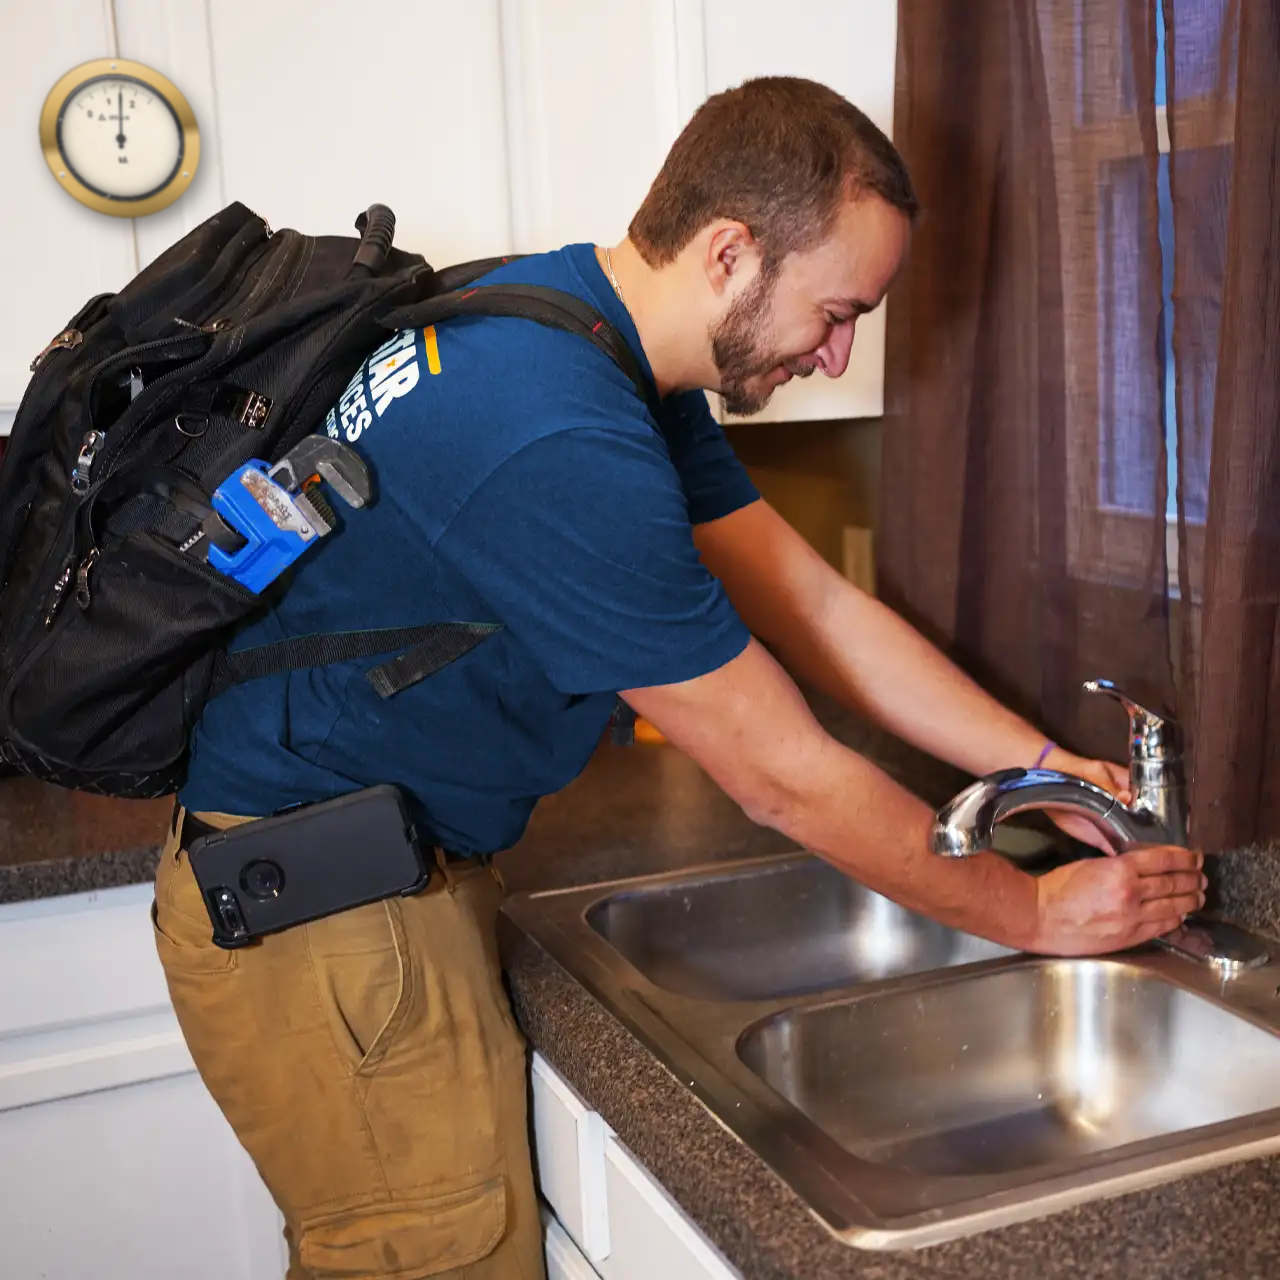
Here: 1.5 kA
